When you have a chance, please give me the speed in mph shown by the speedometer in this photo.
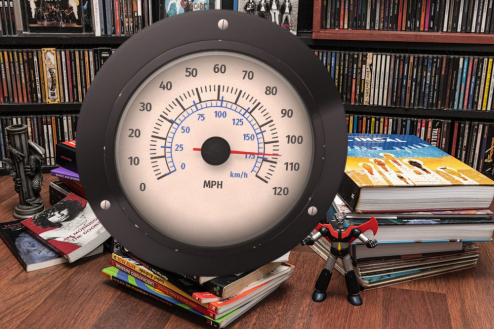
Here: 106 mph
